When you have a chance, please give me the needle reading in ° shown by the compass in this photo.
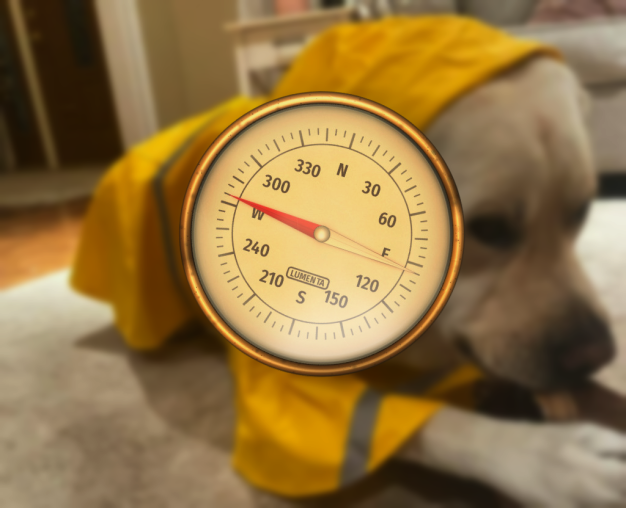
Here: 275 °
